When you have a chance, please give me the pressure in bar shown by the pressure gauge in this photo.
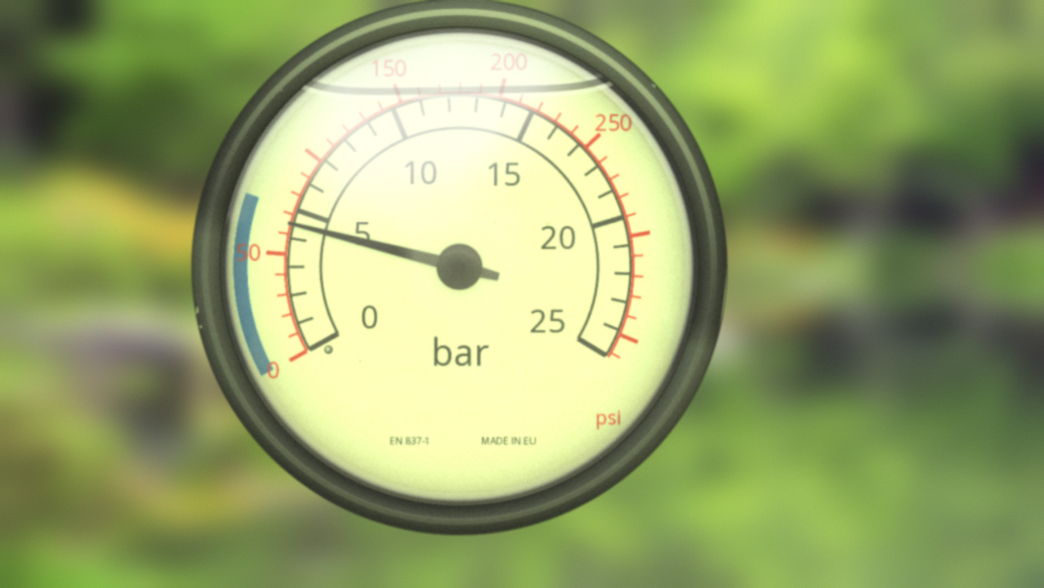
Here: 4.5 bar
